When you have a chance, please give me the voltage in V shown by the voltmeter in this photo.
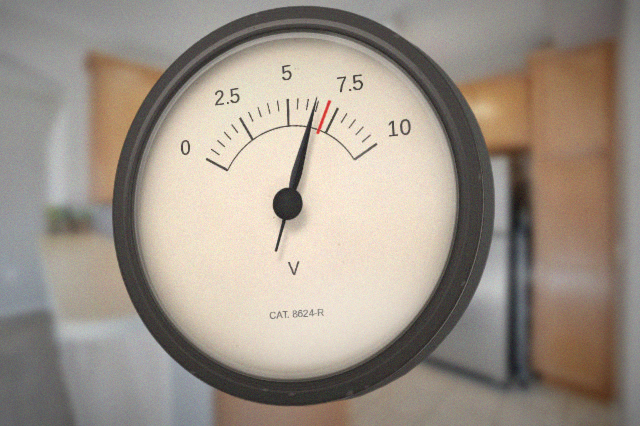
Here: 6.5 V
